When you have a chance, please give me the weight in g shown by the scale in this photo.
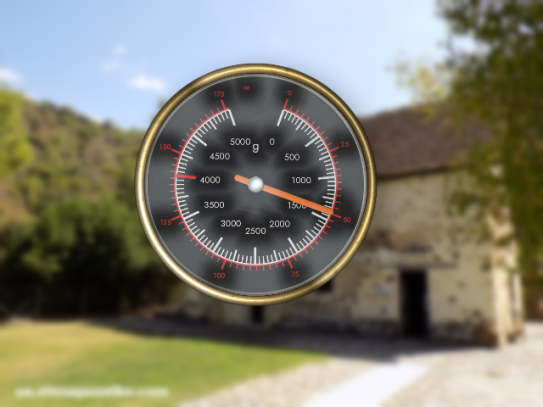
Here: 1400 g
